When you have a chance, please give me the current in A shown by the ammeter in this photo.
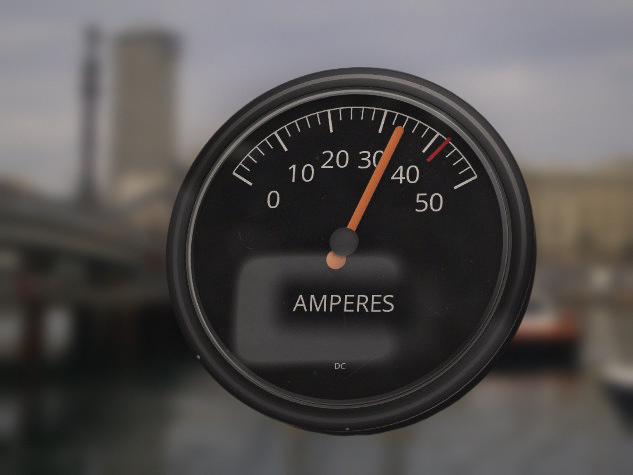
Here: 34 A
